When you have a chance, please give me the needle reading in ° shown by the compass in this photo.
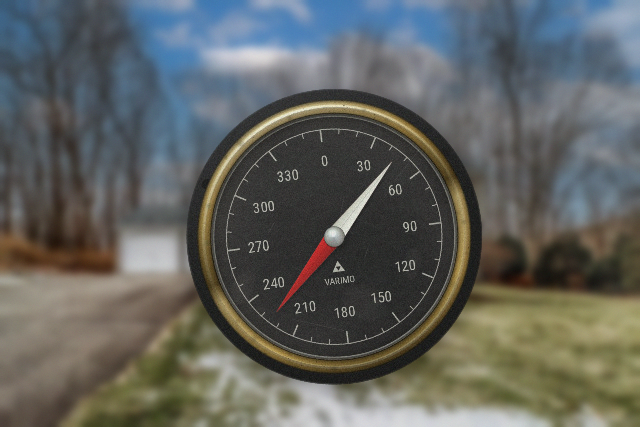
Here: 225 °
